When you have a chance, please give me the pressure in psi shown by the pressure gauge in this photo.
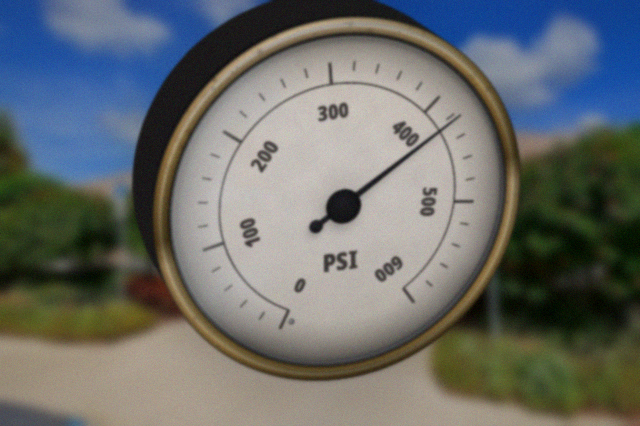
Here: 420 psi
